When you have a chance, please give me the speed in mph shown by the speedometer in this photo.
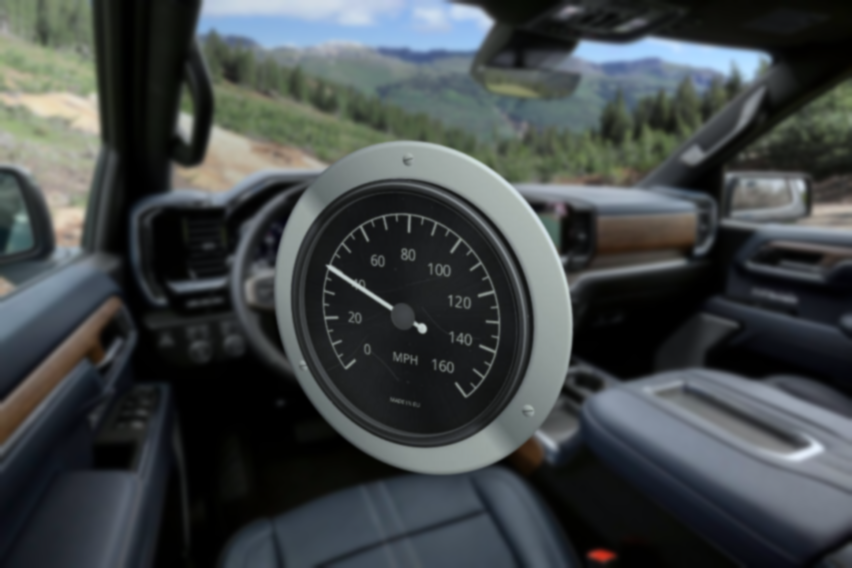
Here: 40 mph
